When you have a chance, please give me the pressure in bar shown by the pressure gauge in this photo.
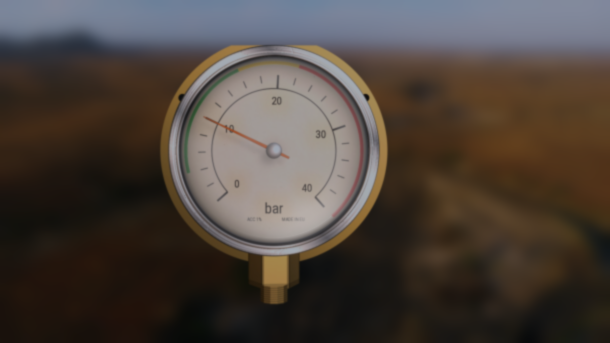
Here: 10 bar
